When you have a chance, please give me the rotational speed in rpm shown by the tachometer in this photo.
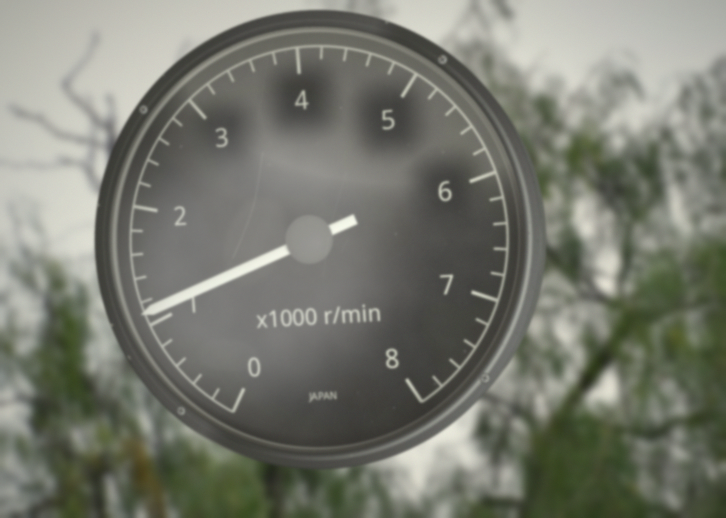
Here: 1100 rpm
